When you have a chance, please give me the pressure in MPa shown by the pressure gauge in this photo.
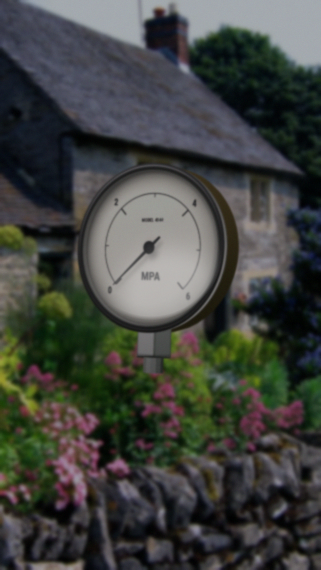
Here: 0 MPa
